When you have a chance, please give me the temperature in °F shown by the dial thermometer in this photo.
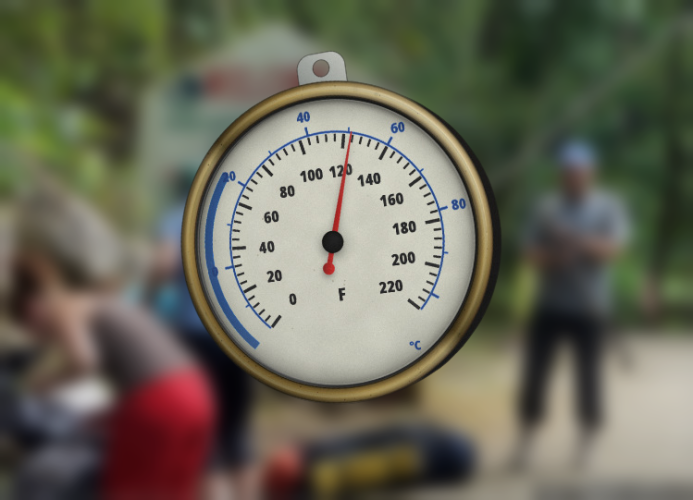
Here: 124 °F
